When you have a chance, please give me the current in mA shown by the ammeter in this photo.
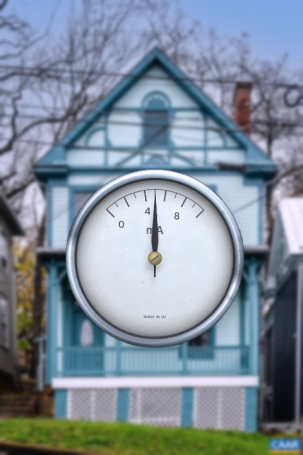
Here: 5 mA
